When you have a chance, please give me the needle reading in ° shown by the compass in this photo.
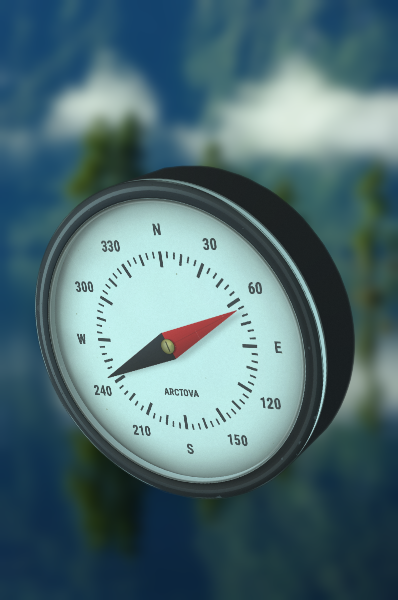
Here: 65 °
